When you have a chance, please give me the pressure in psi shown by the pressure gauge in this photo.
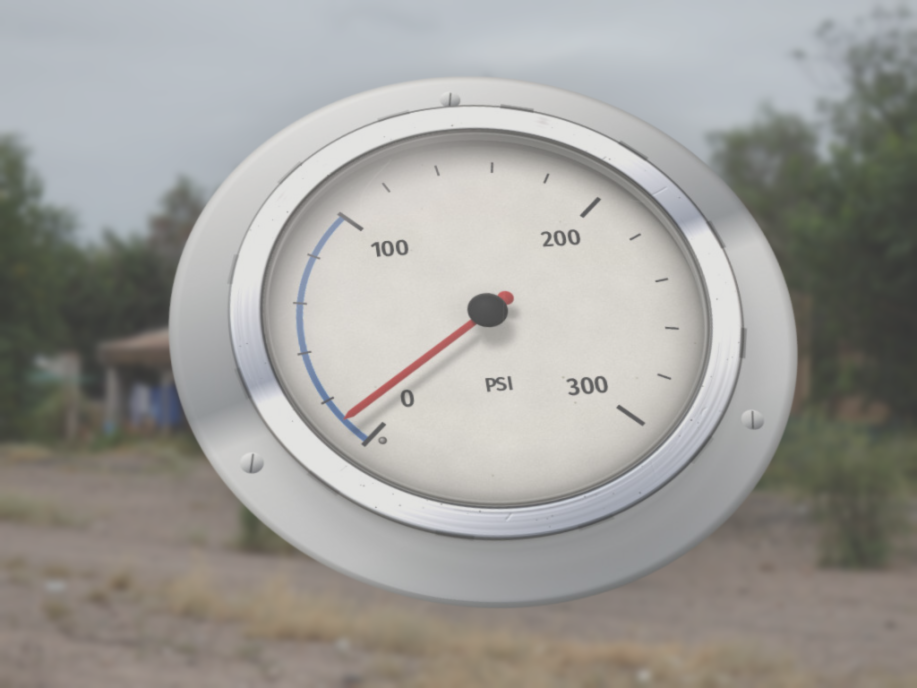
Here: 10 psi
